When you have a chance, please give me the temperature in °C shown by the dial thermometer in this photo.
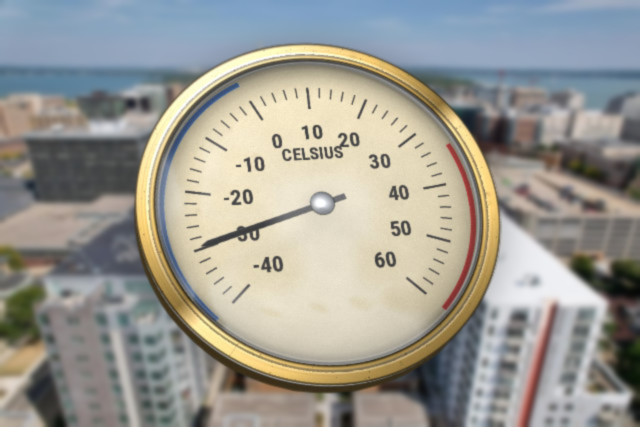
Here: -30 °C
